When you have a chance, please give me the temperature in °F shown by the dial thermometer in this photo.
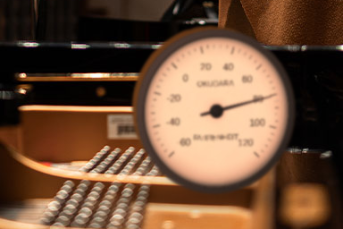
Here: 80 °F
